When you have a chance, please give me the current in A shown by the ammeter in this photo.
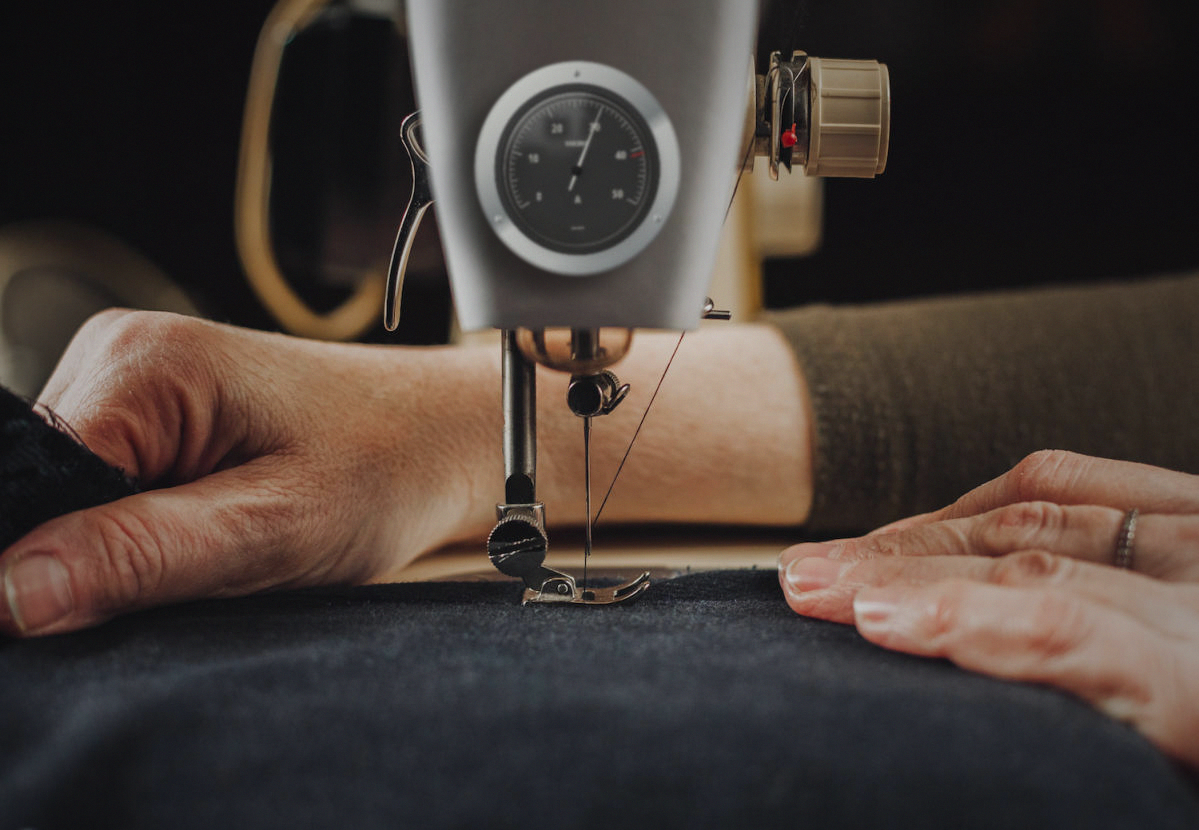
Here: 30 A
